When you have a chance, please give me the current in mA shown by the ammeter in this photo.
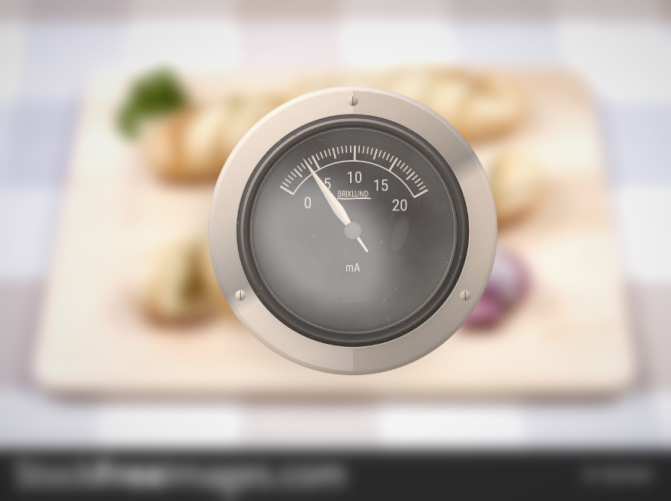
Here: 4 mA
